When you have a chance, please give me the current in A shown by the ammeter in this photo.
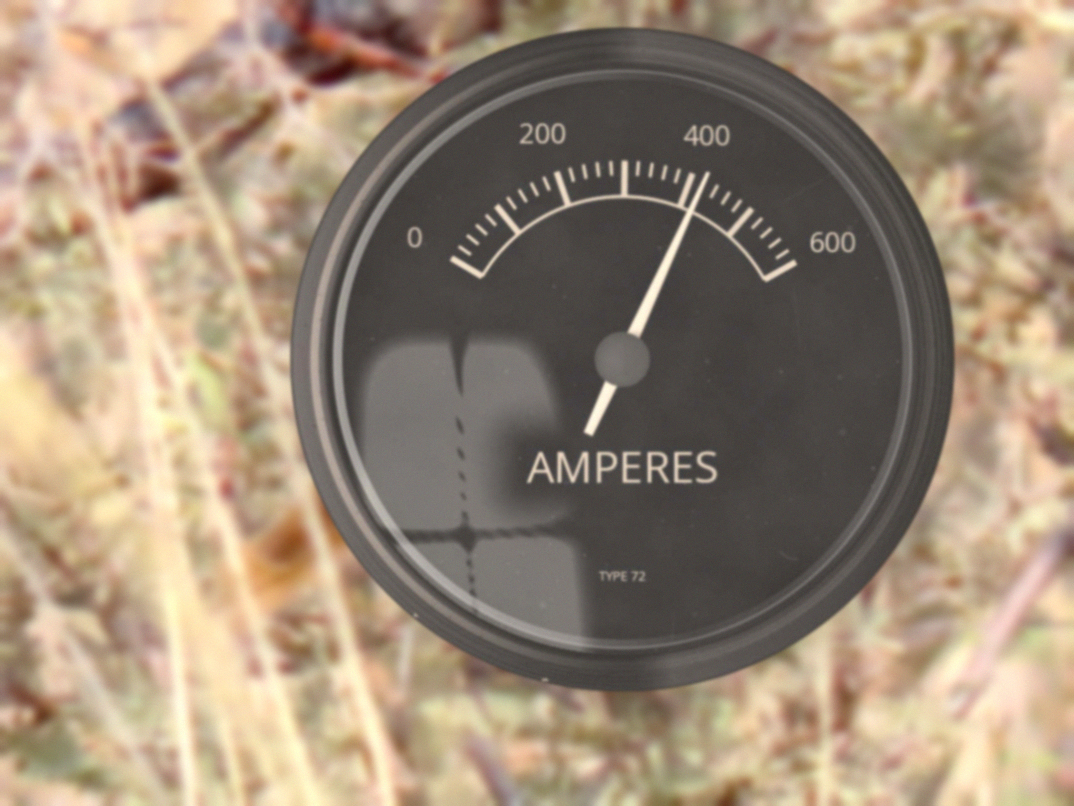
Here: 420 A
